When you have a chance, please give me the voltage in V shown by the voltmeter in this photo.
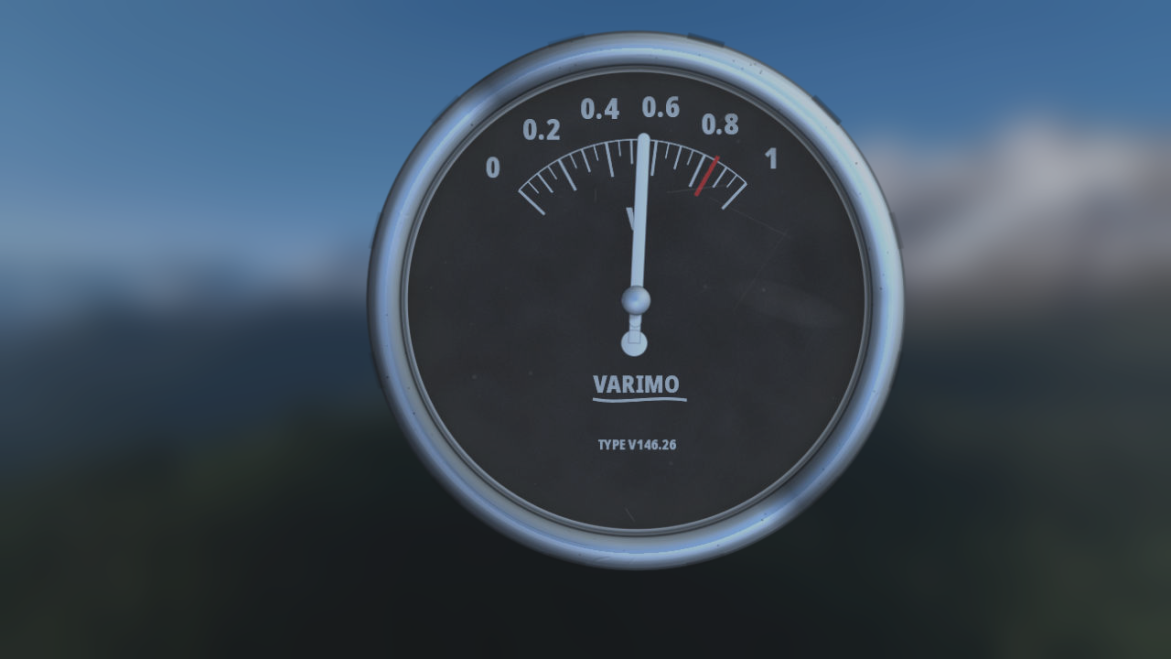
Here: 0.55 V
